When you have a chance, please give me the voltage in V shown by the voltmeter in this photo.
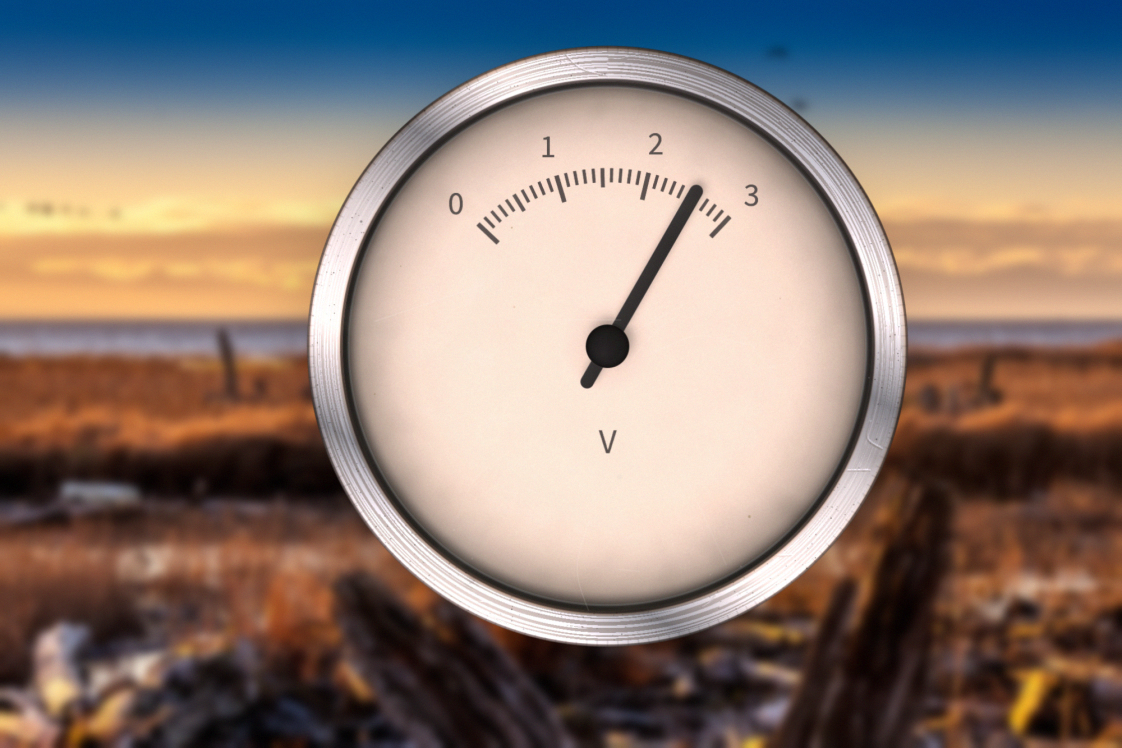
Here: 2.55 V
